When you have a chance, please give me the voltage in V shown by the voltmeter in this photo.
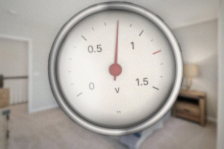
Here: 0.8 V
